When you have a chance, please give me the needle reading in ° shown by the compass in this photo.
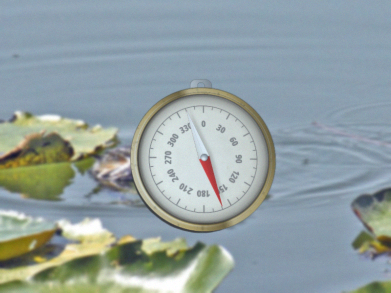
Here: 160 °
